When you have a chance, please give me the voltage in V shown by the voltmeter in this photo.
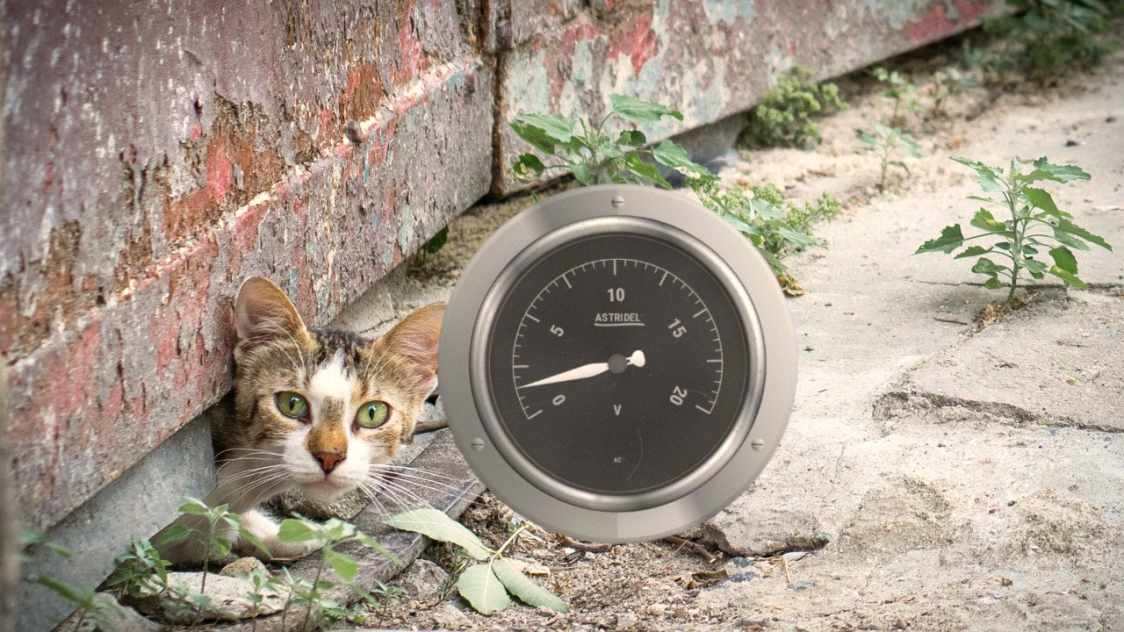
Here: 1.5 V
